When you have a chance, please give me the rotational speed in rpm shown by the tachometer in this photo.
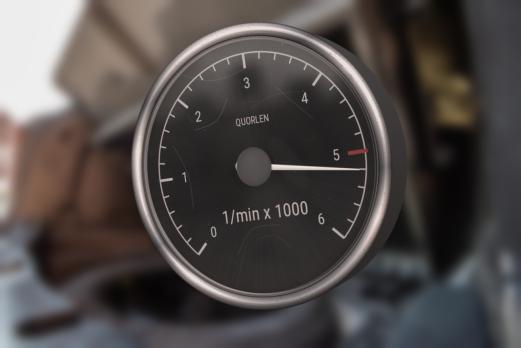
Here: 5200 rpm
